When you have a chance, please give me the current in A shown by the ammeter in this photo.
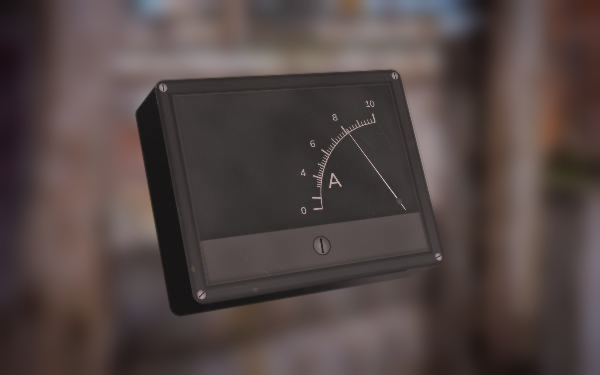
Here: 8 A
